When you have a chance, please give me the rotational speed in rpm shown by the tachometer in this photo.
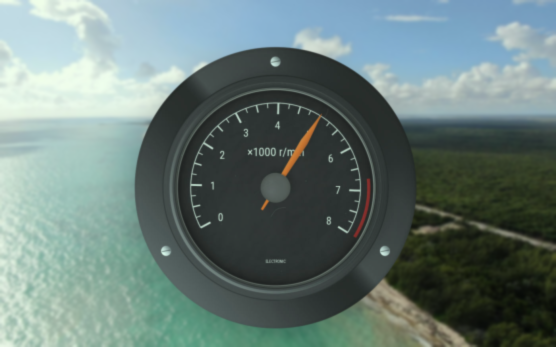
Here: 5000 rpm
